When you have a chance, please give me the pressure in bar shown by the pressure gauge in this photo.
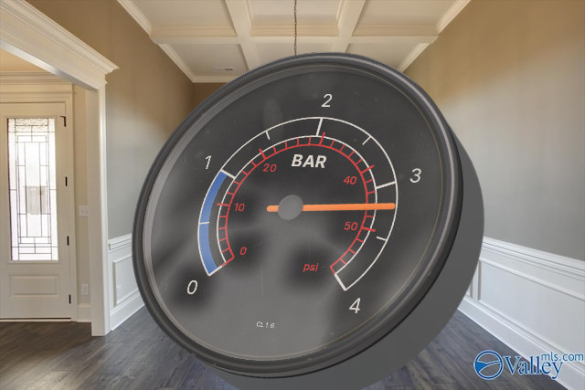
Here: 3.25 bar
